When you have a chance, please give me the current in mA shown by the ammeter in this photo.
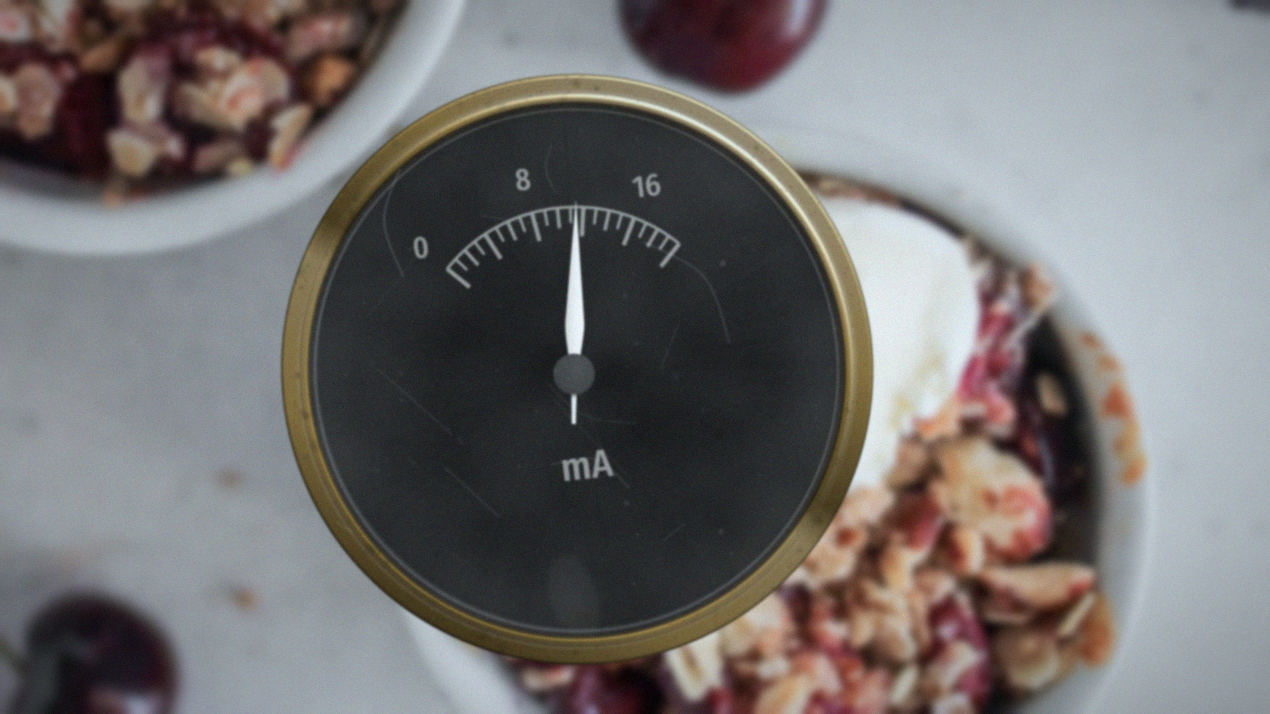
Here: 11.5 mA
